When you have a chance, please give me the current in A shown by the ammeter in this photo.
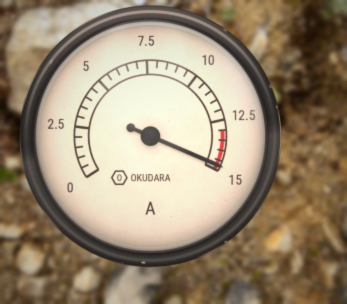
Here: 14.75 A
